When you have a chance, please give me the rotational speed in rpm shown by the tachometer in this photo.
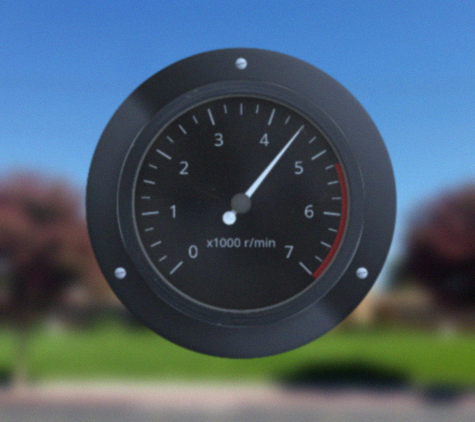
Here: 4500 rpm
